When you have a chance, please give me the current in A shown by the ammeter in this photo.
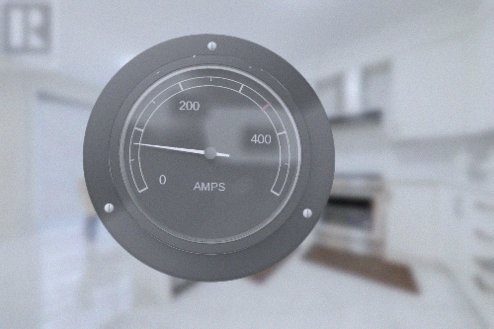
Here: 75 A
